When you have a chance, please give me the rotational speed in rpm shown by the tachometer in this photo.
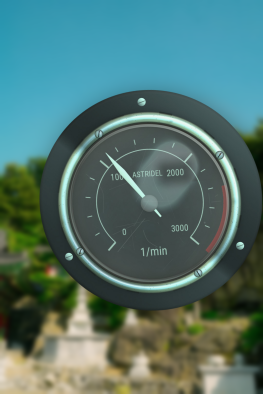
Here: 1100 rpm
